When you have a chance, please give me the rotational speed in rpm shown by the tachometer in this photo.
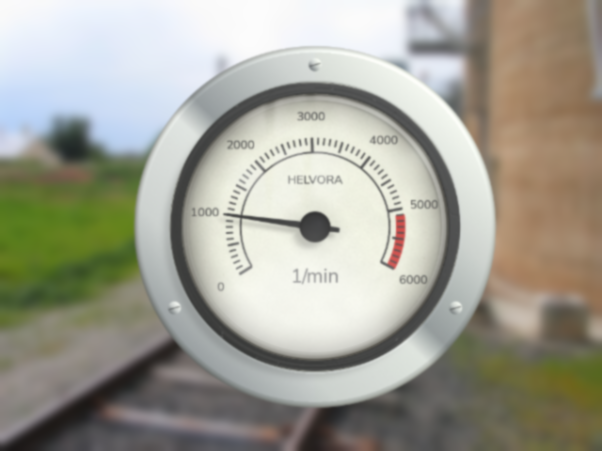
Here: 1000 rpm
